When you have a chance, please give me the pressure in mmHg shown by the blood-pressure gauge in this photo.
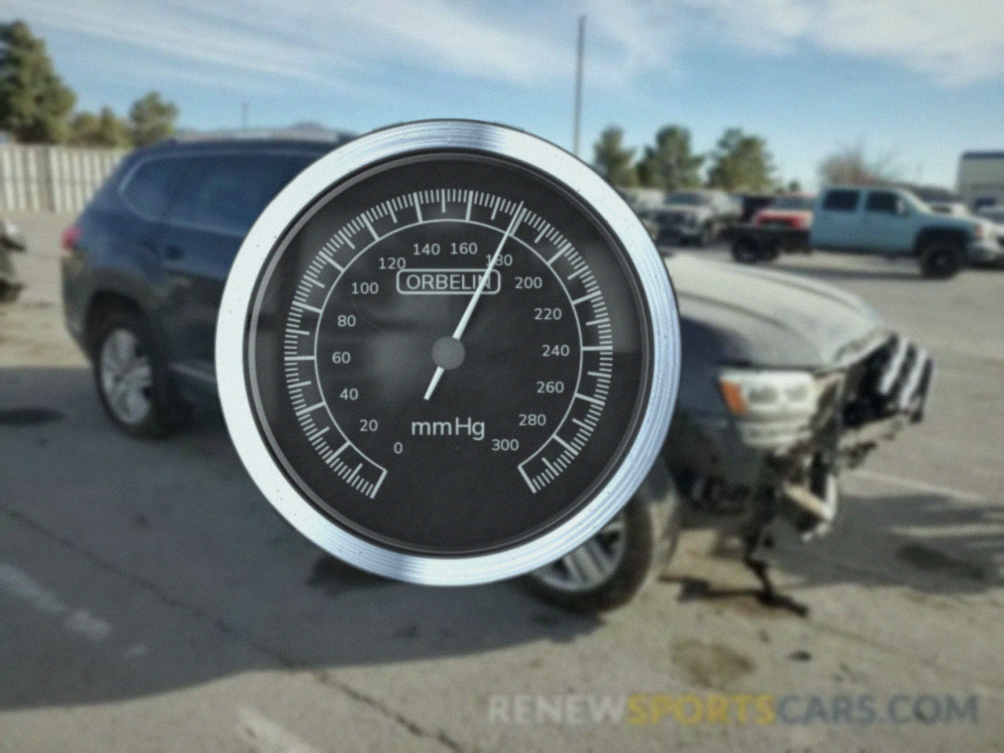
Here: 178 mmHg
